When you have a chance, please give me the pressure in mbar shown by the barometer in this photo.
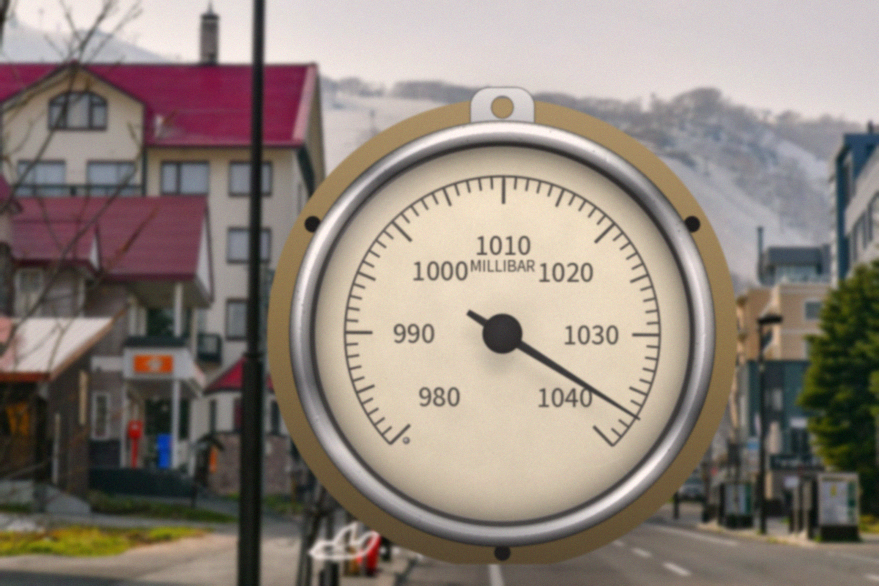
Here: 1037 mbar
